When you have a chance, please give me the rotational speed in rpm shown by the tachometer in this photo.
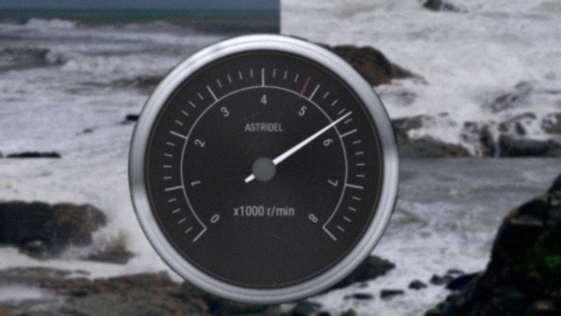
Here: 5700 rpm
